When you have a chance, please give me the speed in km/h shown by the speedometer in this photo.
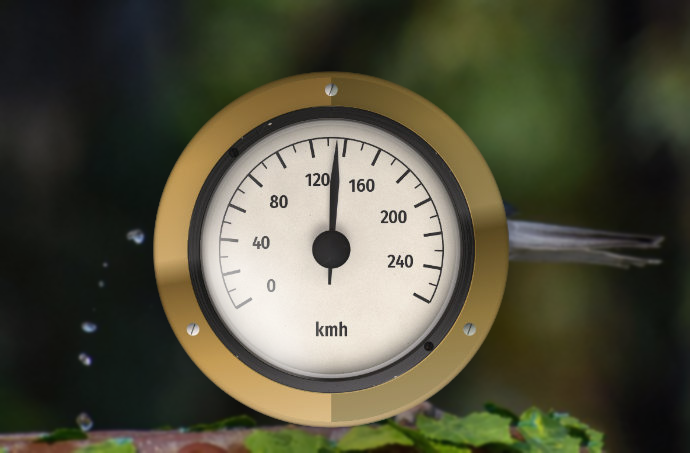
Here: 135 km/h
